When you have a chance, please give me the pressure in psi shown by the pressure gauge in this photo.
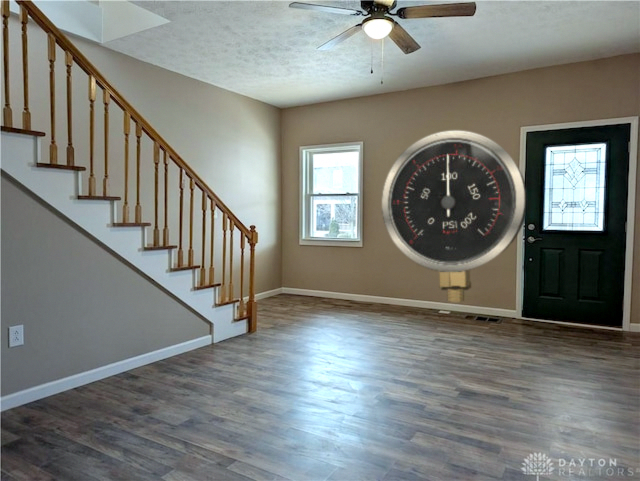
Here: 100 psi
